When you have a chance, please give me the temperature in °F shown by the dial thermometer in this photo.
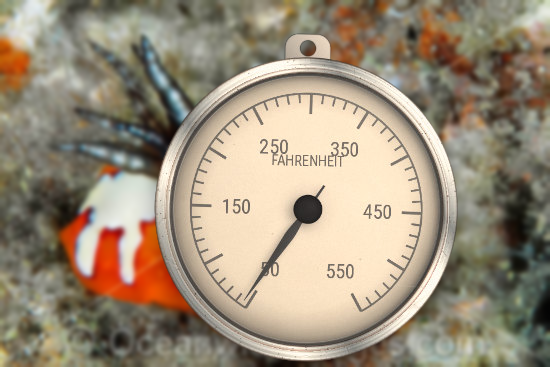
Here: 55 °F
